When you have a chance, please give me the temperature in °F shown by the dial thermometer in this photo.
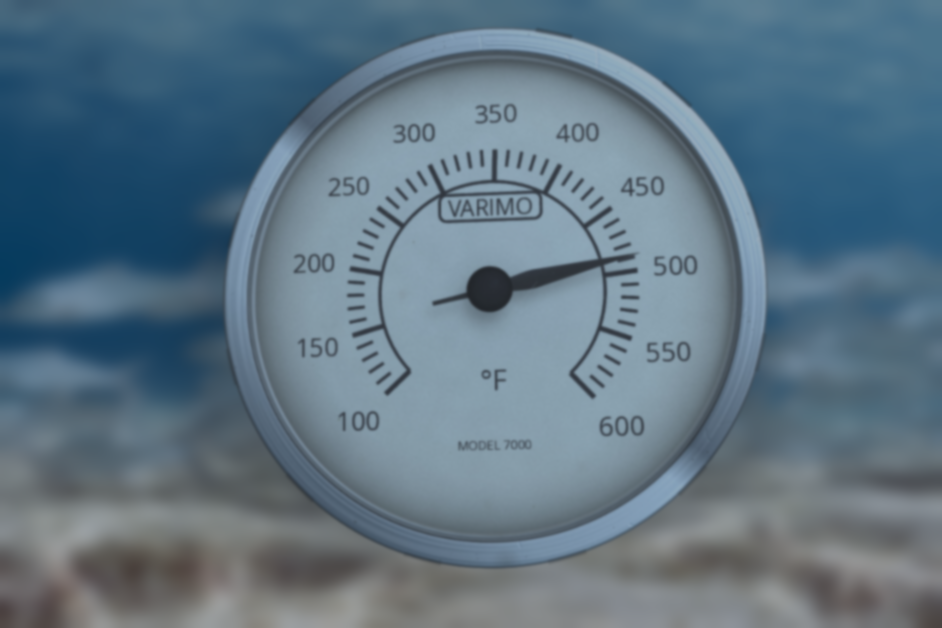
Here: 490 °F
